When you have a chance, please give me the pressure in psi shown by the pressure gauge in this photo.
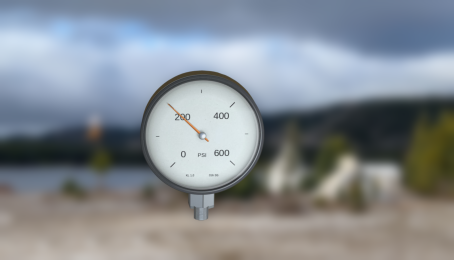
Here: 200 psi
